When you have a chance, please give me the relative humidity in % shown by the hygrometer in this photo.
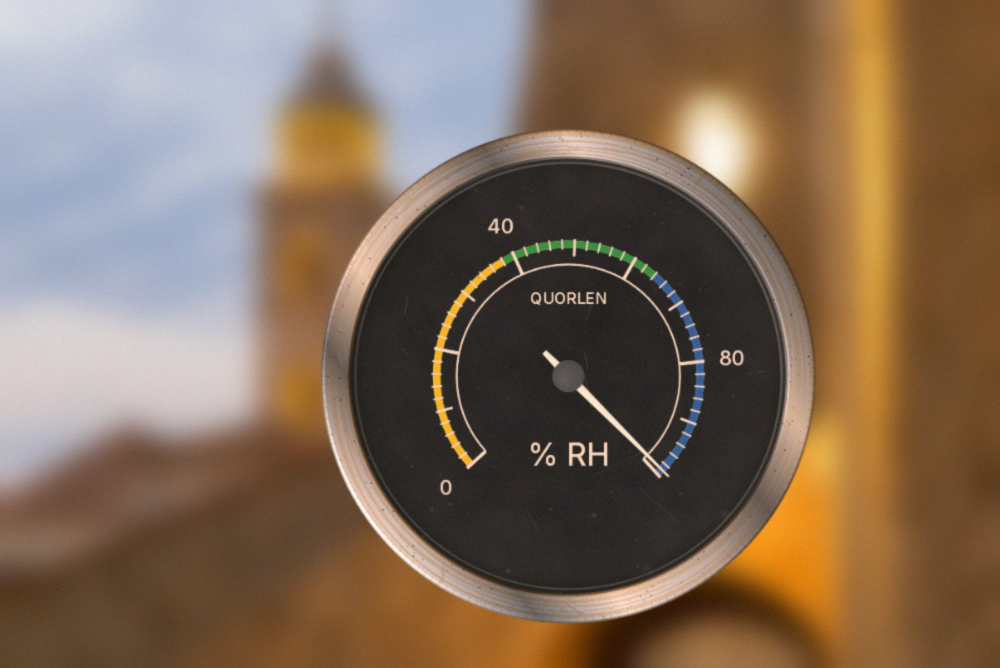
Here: 99 %
